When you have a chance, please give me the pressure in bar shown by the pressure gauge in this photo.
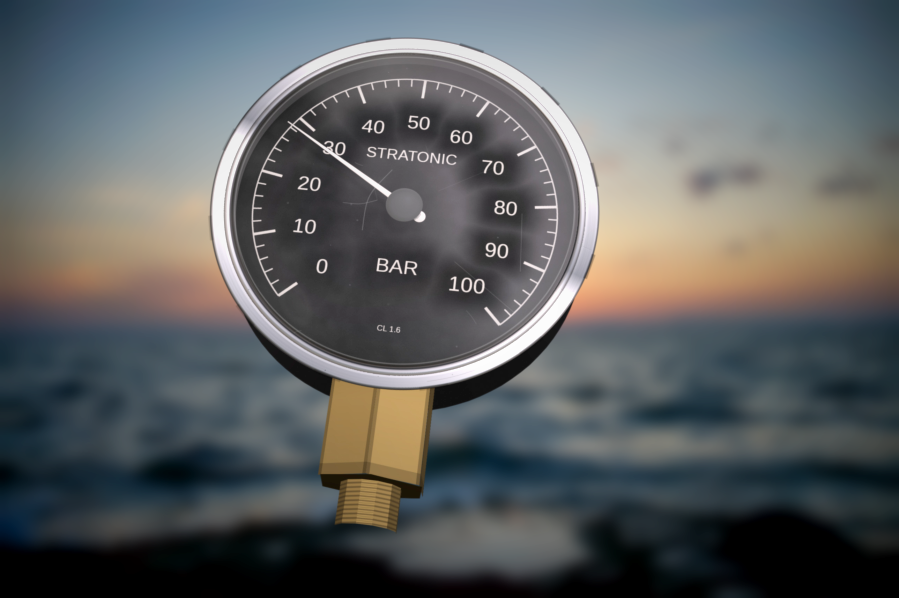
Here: 28 bar
